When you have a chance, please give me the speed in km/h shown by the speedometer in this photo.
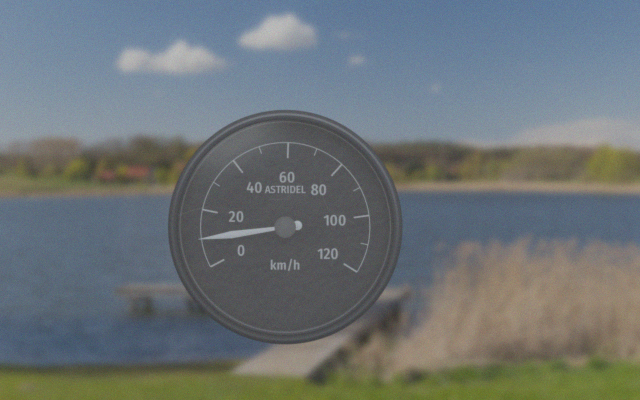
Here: 10 km/h
